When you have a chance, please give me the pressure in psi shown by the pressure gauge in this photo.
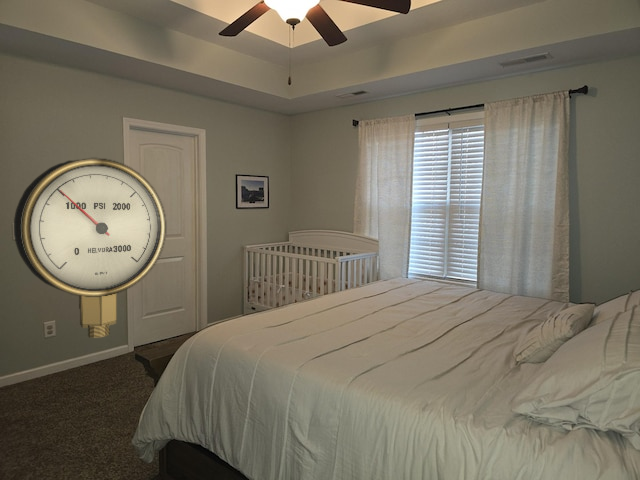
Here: 1000 psi
